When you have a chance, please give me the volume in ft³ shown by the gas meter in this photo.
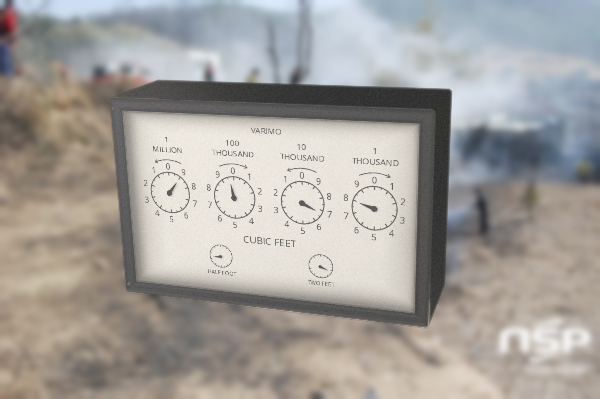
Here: 896800 ft³
